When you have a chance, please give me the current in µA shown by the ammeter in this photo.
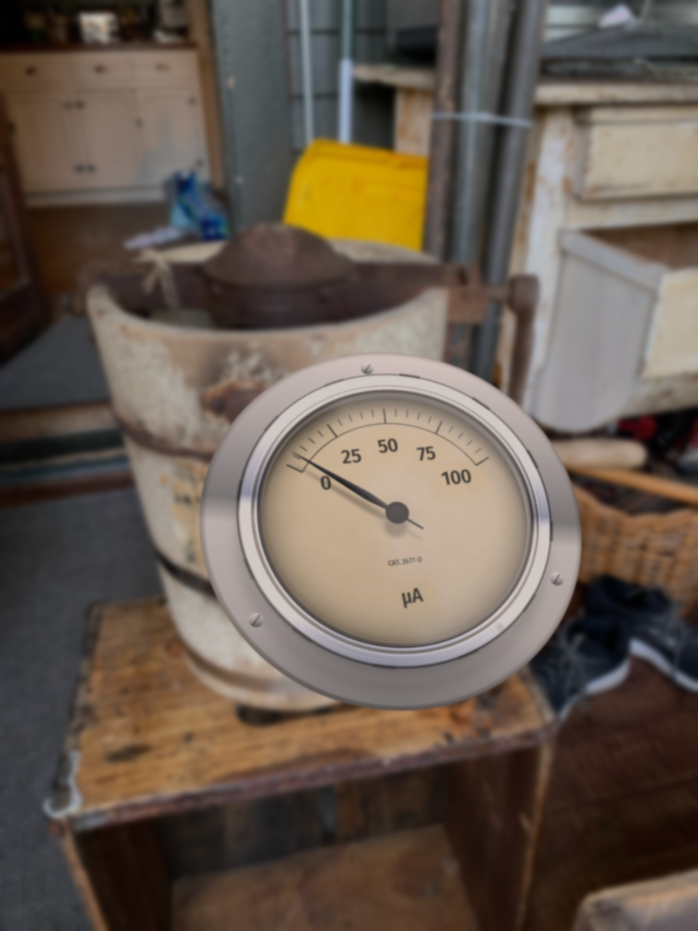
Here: 5 µA
